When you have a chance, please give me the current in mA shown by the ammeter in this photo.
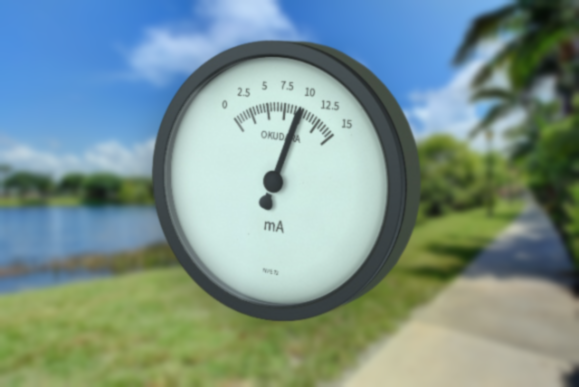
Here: 10 mA
